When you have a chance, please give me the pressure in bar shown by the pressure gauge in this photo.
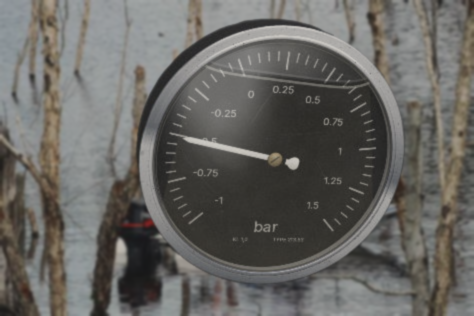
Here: -0.5 bar
